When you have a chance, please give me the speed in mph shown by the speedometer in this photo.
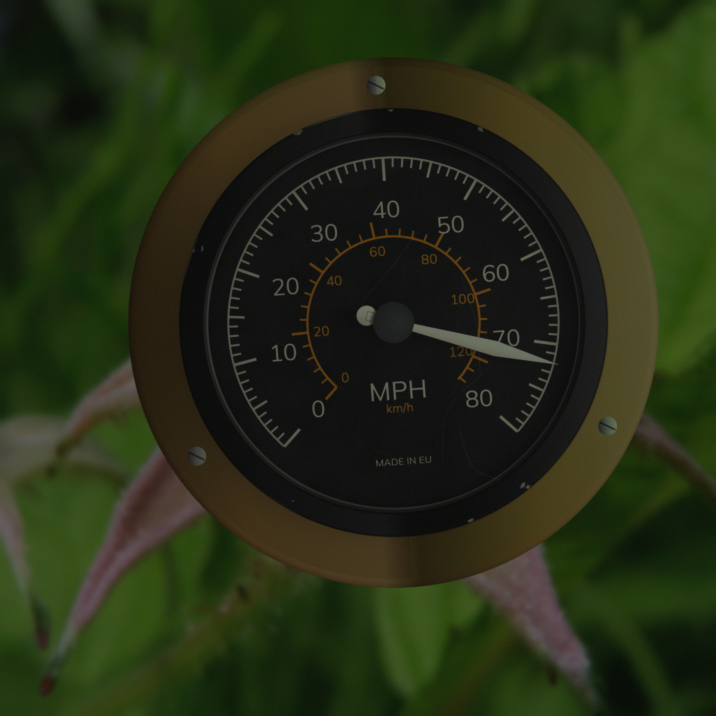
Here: 72 mph
